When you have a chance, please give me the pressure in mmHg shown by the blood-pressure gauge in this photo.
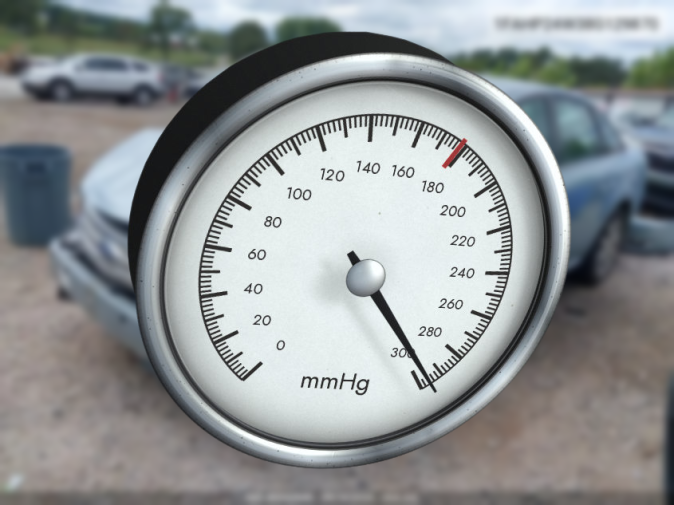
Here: 296 mmHg
